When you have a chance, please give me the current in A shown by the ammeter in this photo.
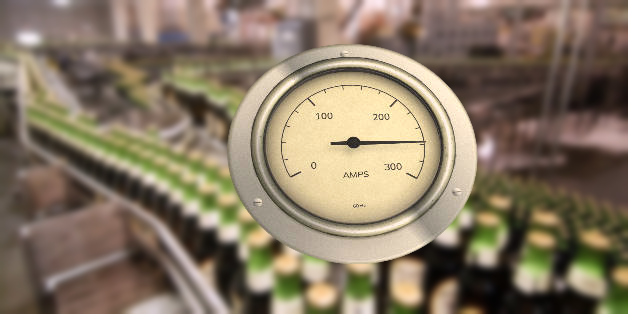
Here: 260 A
